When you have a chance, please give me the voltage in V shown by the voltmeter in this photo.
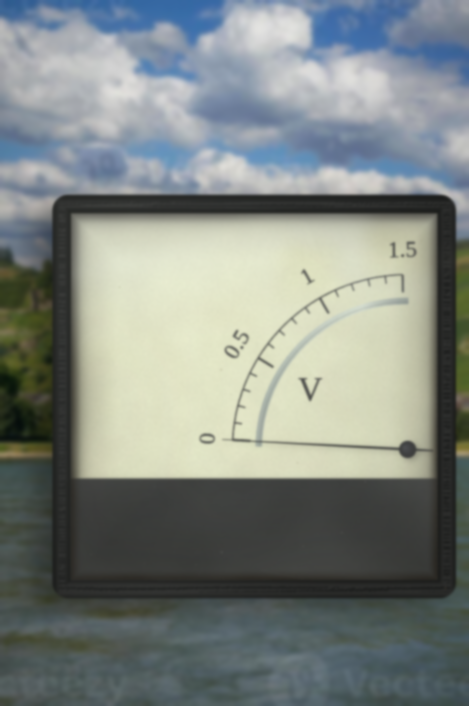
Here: 0 V
